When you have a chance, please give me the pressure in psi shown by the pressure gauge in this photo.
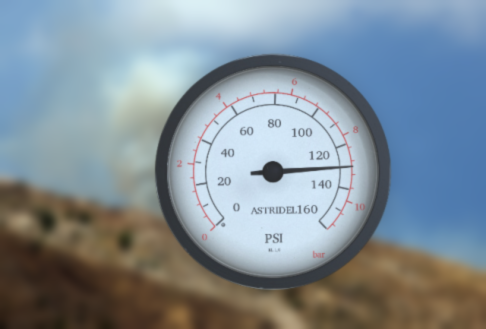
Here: 130 psi
